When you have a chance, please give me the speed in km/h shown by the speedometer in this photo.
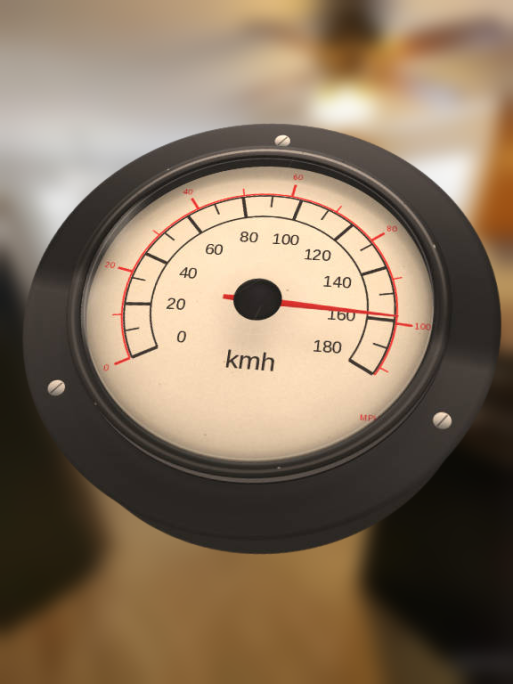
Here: 160 km/h
